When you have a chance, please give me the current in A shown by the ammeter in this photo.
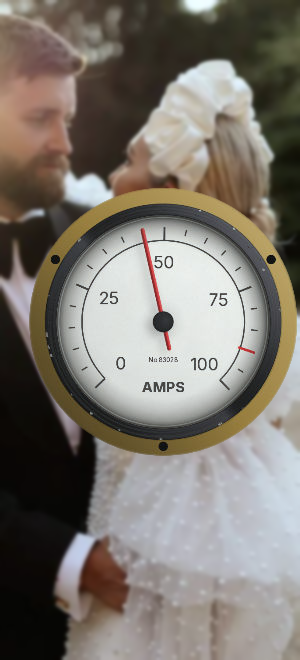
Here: 45 A
